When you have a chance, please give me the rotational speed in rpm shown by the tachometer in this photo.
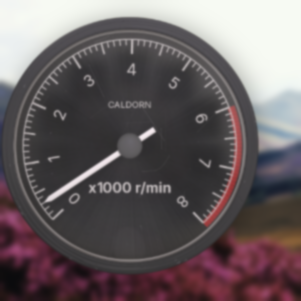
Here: 300 rpm
